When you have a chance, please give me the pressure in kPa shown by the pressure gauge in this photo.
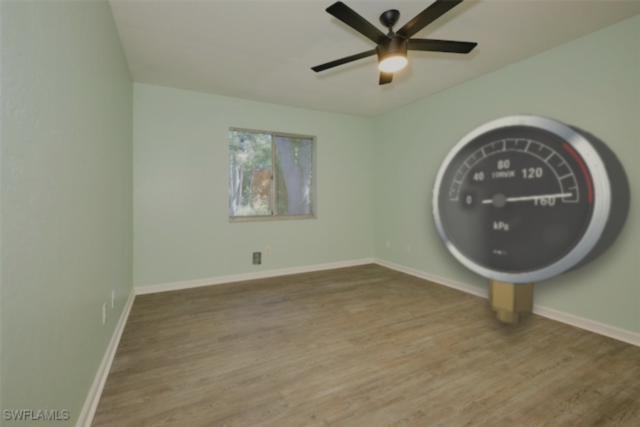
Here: 155 kPa
